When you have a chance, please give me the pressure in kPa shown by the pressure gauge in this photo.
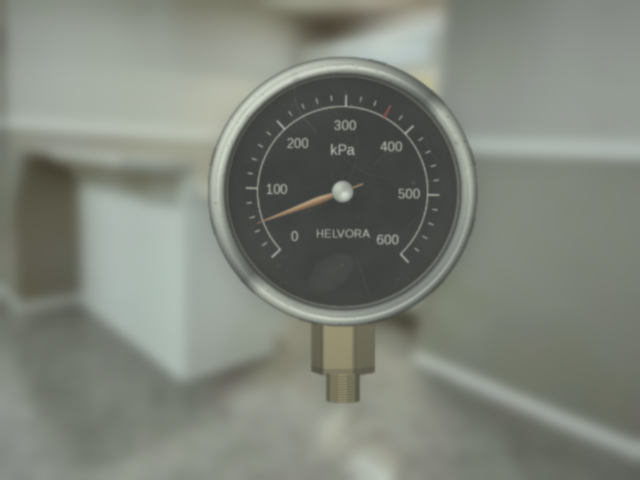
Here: 50 kPa
